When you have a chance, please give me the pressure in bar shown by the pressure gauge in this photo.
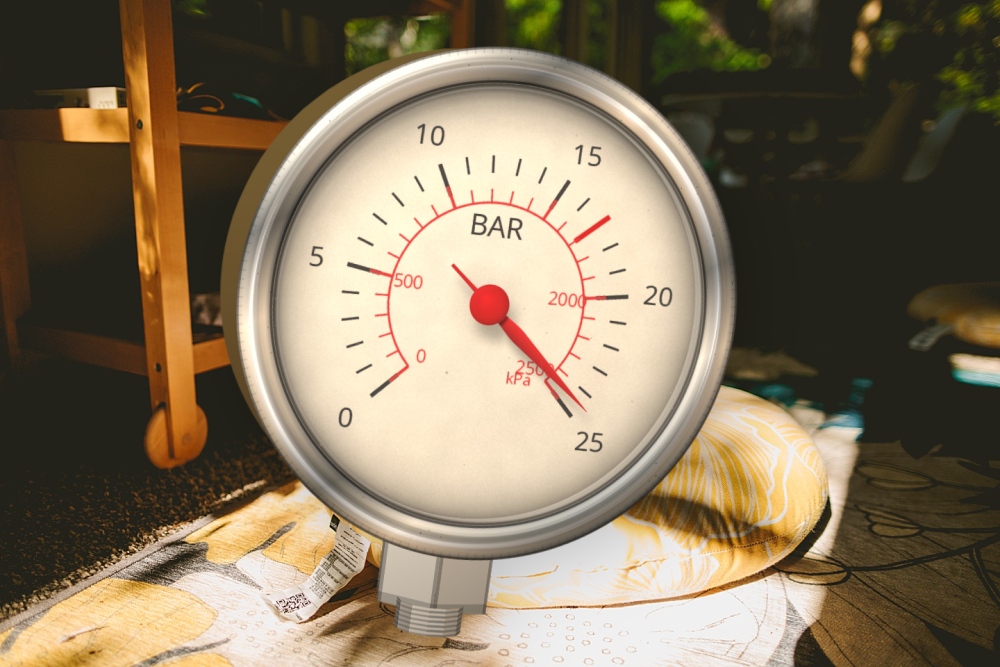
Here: 24.5 bar
